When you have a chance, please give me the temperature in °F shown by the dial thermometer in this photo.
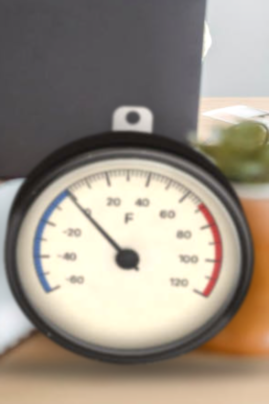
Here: 0 °F
